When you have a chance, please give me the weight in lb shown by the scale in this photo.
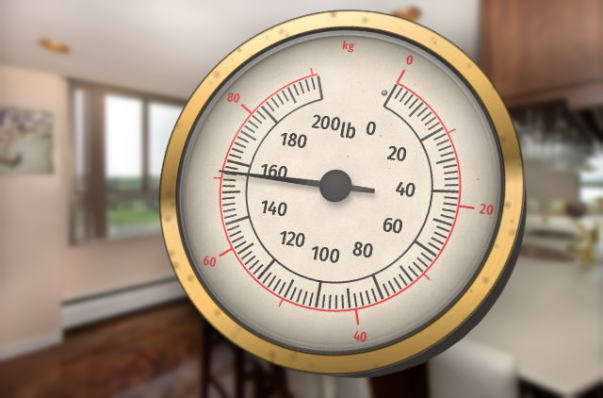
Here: 156 lb
